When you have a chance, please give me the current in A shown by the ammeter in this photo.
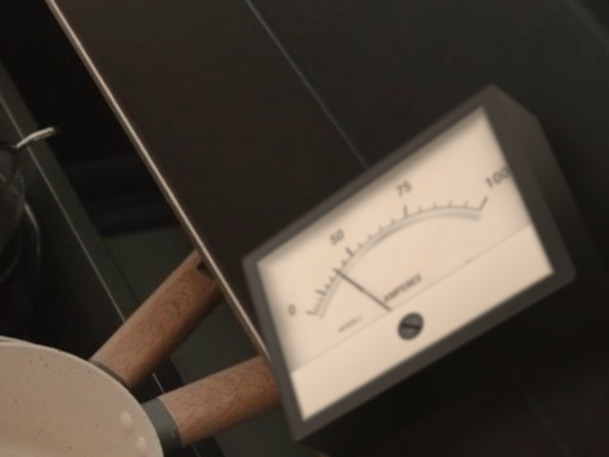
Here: 40 A
